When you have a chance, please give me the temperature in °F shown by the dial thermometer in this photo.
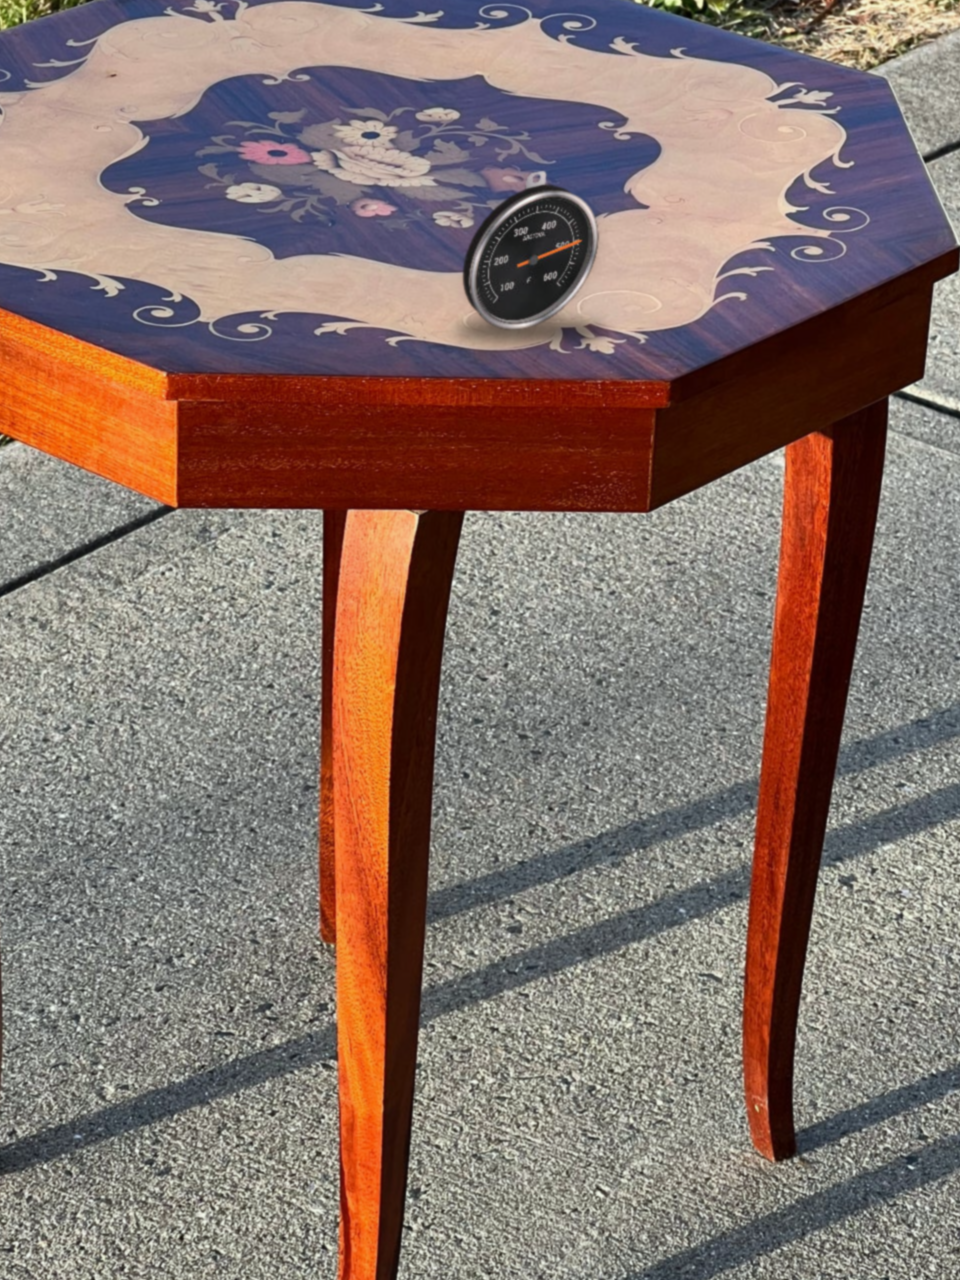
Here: 500 °F
